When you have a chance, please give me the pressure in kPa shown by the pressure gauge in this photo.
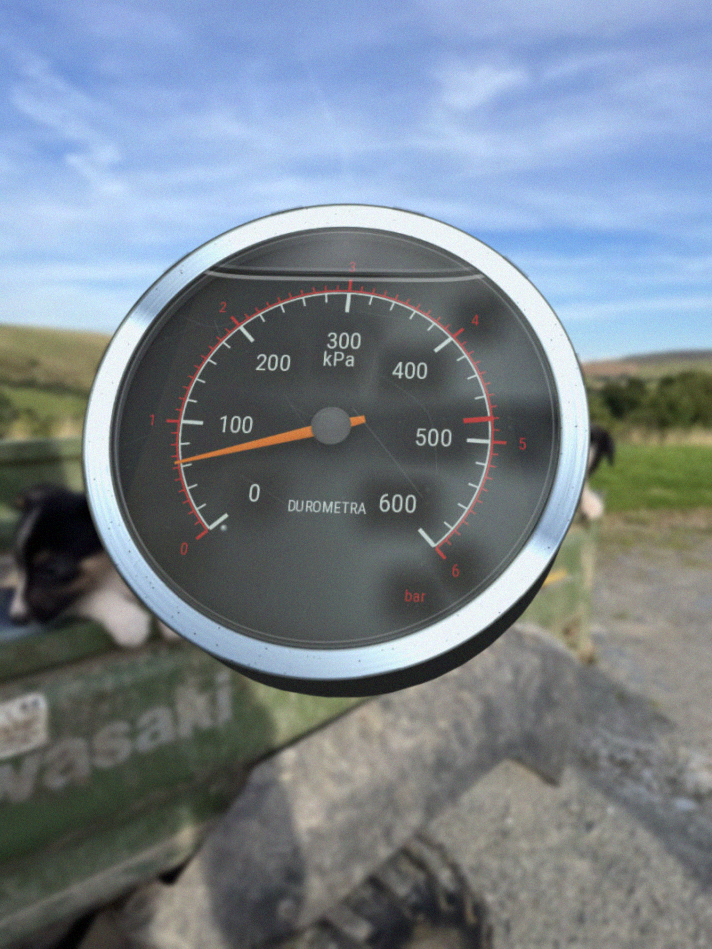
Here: 60 kPa
